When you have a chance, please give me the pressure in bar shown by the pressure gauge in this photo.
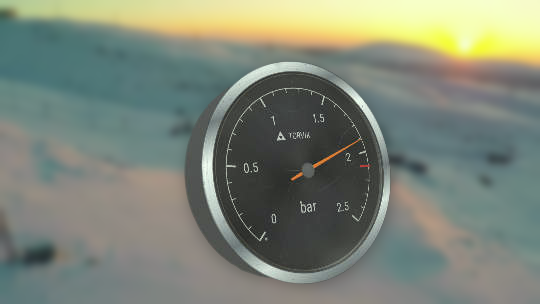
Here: 1.9 bar
